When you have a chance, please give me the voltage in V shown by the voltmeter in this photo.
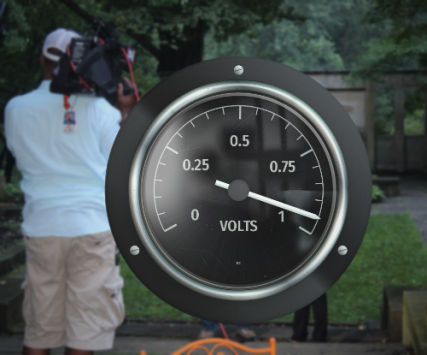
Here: 0.95 V
